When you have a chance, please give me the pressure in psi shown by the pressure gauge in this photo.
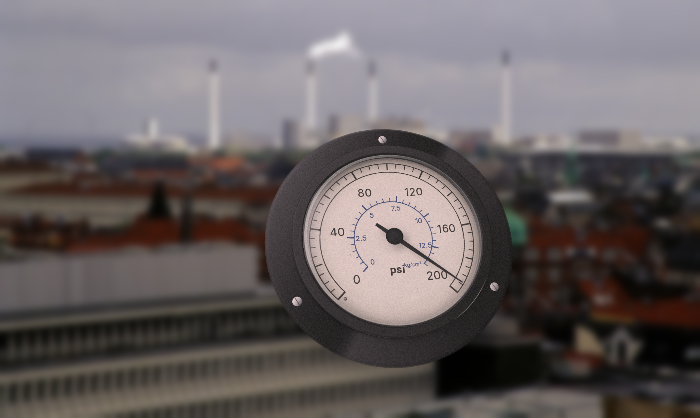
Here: 195 psi
